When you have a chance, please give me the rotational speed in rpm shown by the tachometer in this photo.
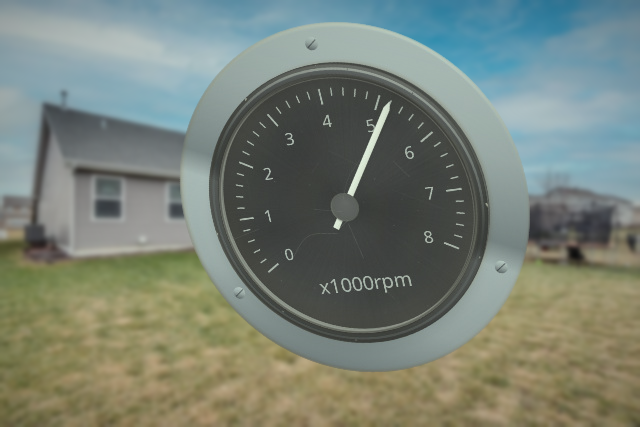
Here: 5200 rpm
